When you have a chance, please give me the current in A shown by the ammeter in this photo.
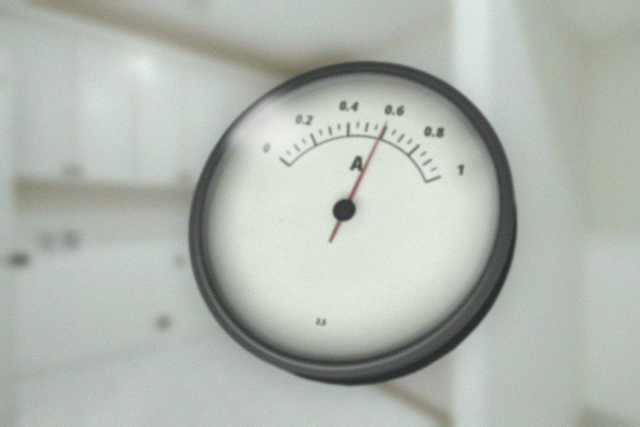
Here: 0.6 A
